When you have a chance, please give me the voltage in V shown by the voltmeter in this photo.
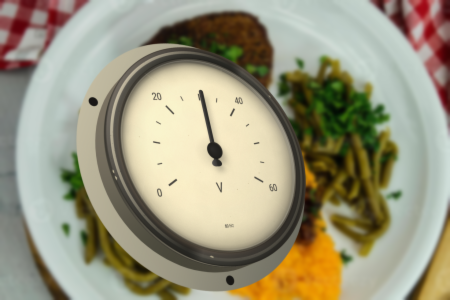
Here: 30 V
